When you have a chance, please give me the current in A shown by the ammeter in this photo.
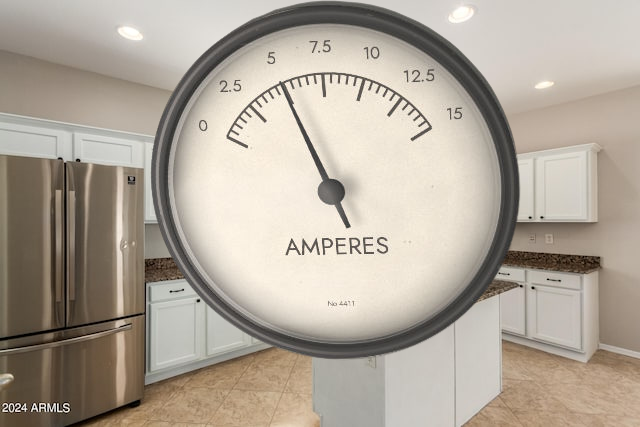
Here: 5 A
